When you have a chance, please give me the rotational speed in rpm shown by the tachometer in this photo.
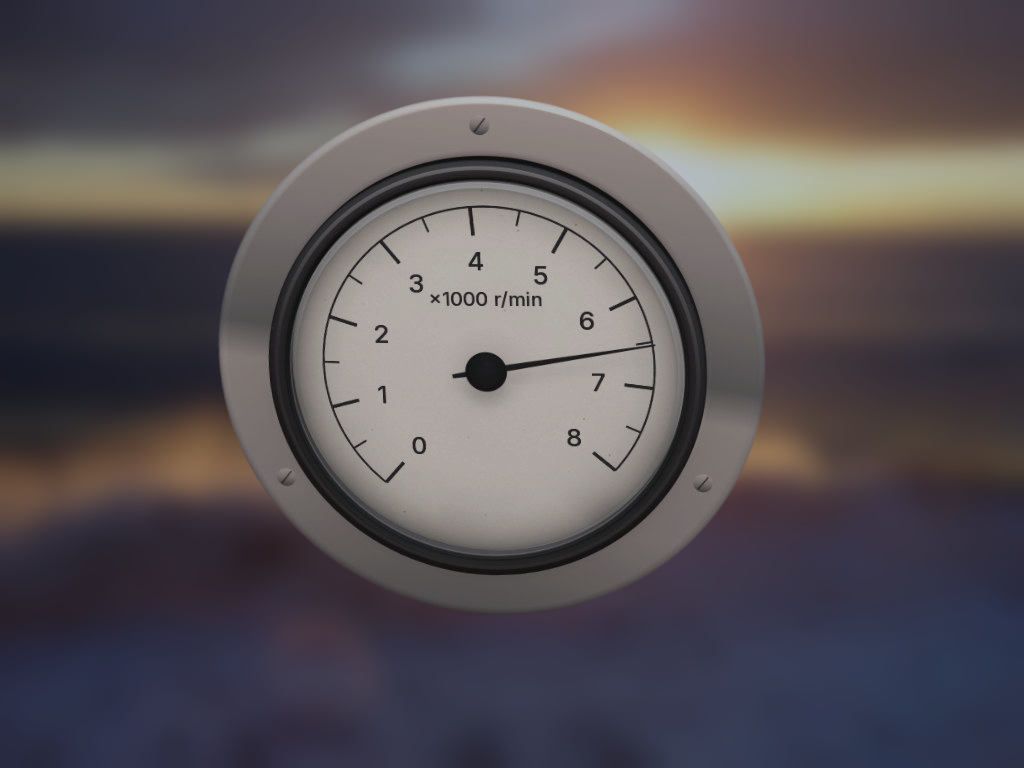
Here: 6500 rpm
